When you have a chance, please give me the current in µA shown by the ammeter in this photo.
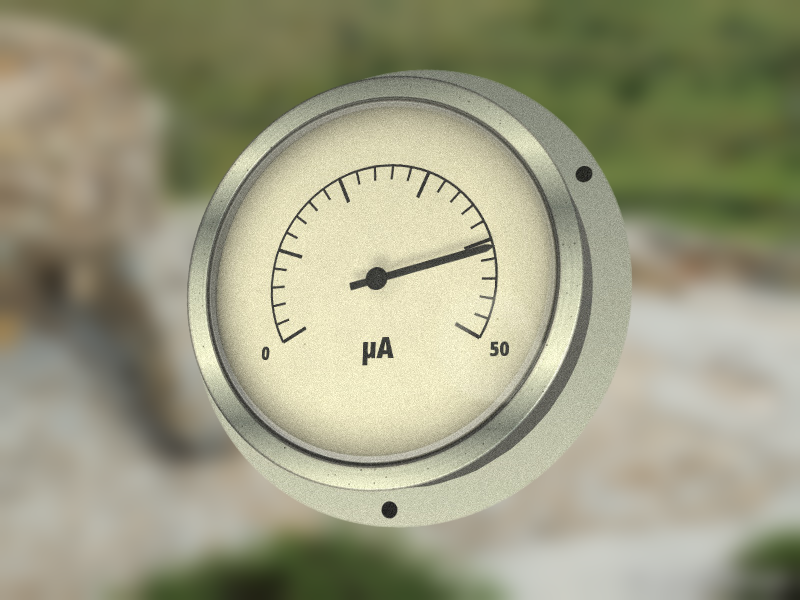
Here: 41 µA
